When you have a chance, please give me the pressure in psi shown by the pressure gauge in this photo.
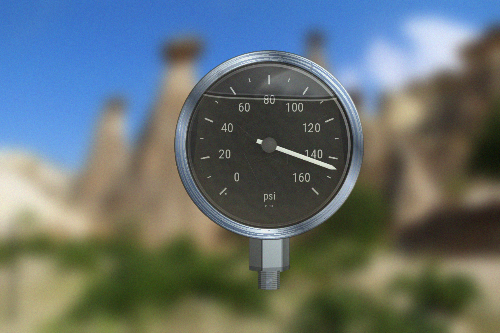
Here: 145 psi
